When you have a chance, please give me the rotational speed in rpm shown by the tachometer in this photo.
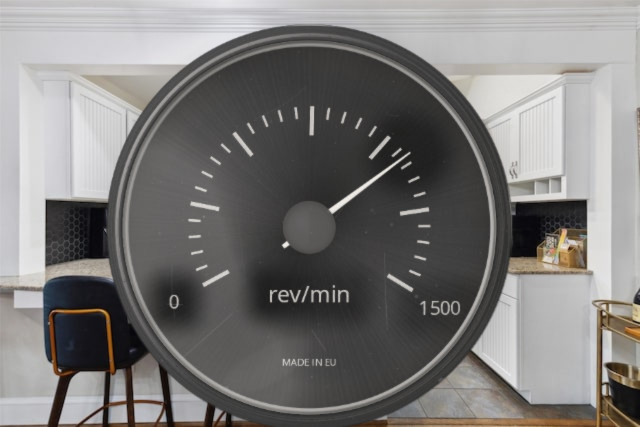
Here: 1075 rpm
